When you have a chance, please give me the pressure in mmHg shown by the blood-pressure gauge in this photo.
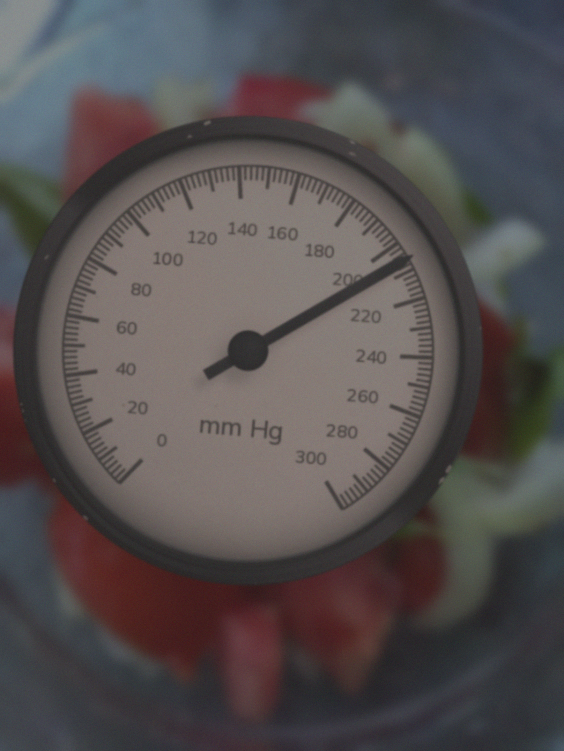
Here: 206 mmHg
